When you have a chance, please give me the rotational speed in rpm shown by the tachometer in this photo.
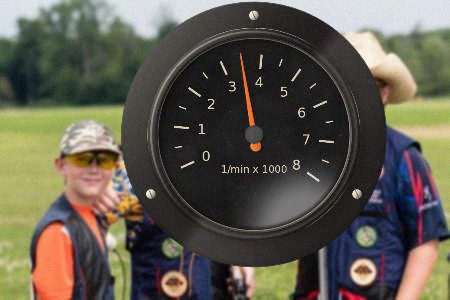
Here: 3500 rpm
